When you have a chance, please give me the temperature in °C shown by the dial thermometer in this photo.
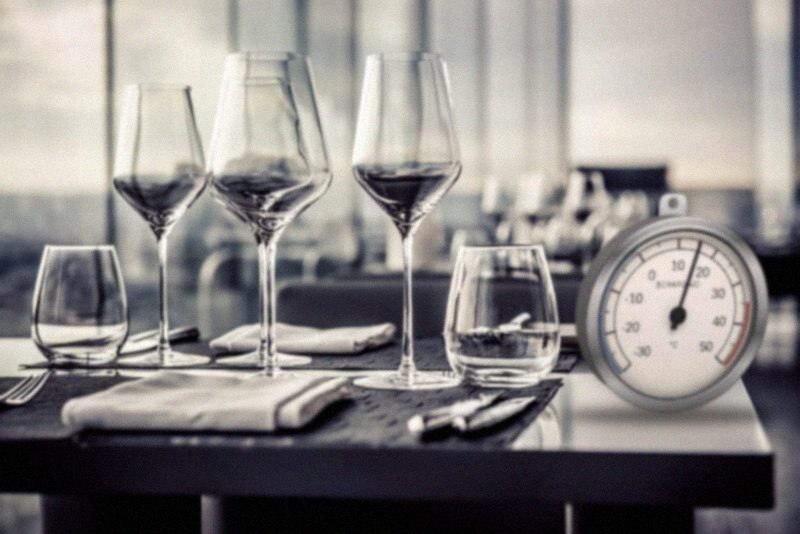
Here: 15 °C
